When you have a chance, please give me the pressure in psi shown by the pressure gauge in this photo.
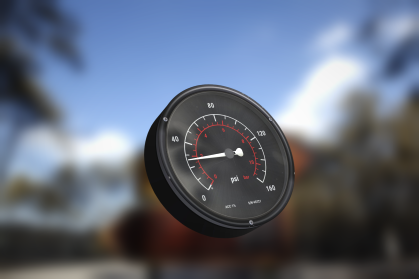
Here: 25 psi
